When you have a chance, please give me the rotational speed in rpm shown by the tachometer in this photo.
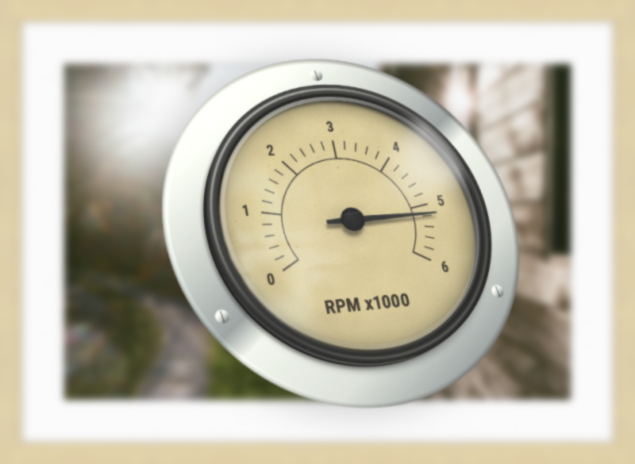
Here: 5200 rpm
